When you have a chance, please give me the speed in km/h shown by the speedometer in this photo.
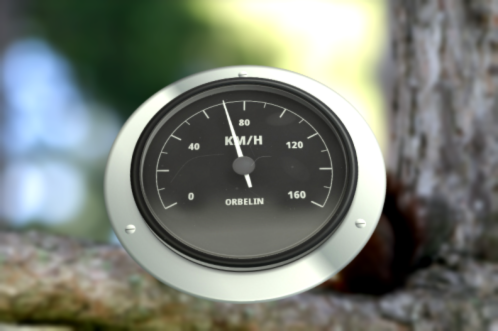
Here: 70 km/h
